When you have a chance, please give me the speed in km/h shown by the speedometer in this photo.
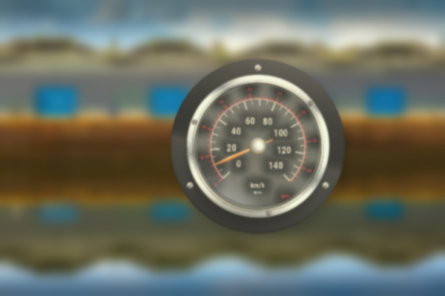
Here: 10 km/h
